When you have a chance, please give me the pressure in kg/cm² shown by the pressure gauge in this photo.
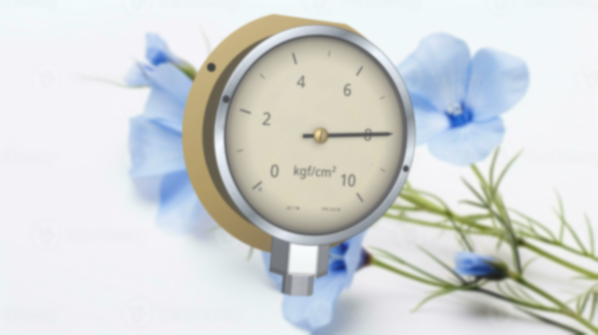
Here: 8 kg/cm²
